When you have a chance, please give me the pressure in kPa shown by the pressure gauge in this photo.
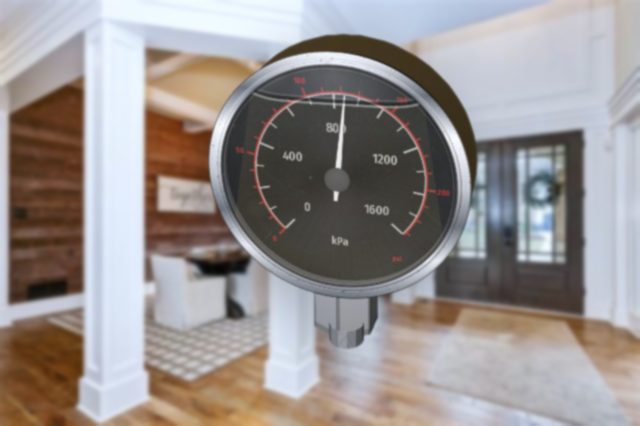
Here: 850 kPa
